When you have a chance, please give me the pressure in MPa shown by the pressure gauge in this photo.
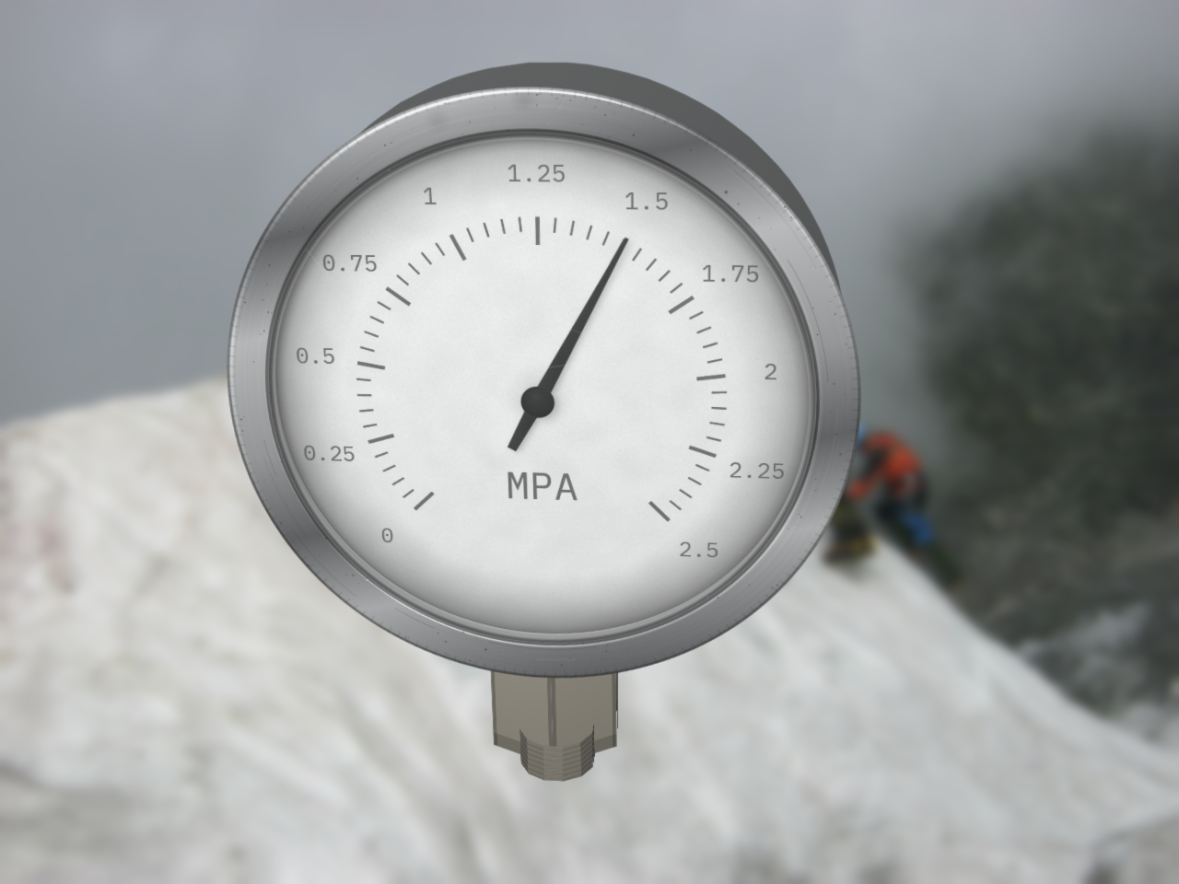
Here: 1.5 MPa
